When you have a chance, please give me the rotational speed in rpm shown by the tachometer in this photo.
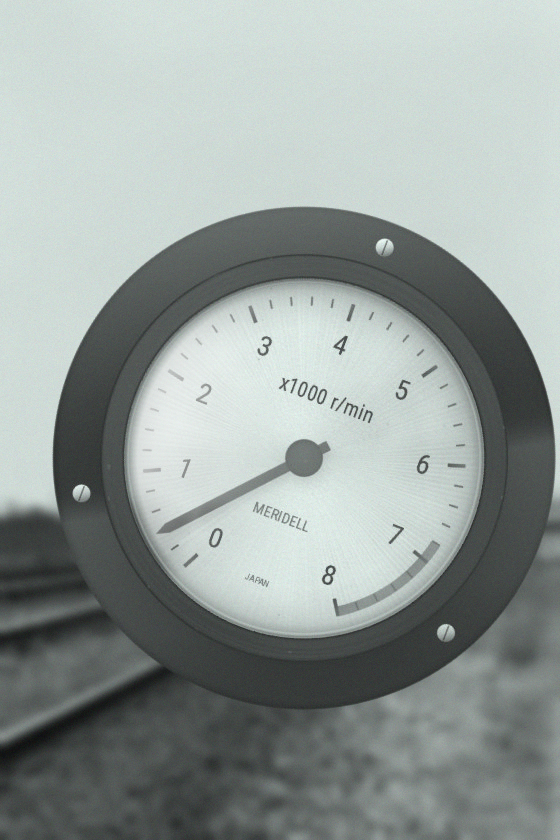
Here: 400 rpm
